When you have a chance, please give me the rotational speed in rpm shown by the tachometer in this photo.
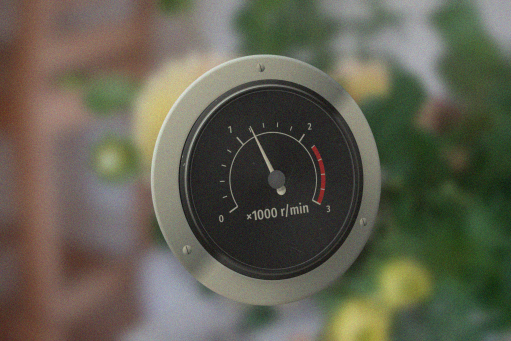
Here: 1200 rpm
